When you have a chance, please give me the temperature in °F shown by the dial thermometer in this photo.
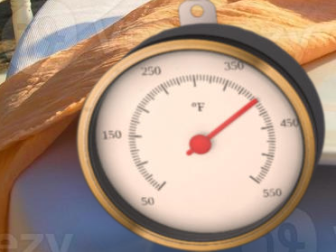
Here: 400 °F
